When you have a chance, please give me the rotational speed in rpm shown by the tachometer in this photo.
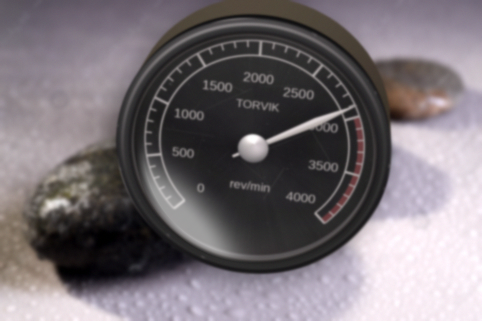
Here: 2900 rpm
